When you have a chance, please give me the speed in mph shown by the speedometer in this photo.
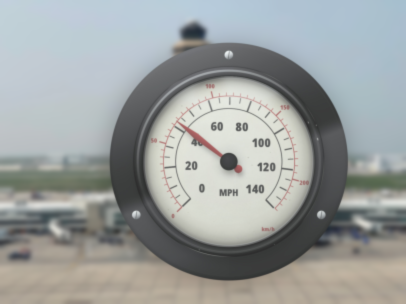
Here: 42.5 mph
